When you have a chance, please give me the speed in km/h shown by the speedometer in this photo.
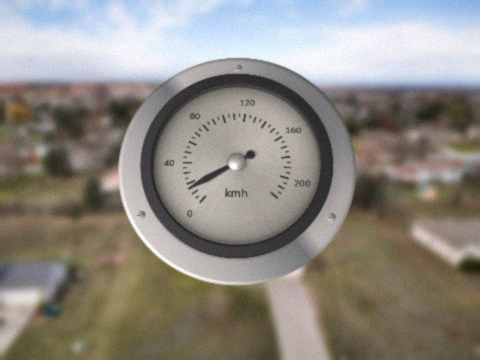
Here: 15 km/h
